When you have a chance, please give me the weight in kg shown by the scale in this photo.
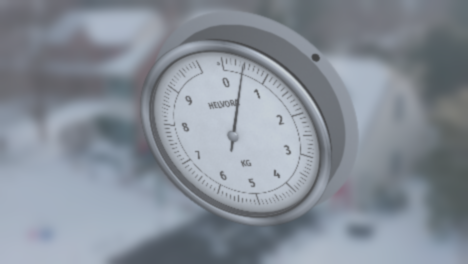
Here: 0.5 kg
